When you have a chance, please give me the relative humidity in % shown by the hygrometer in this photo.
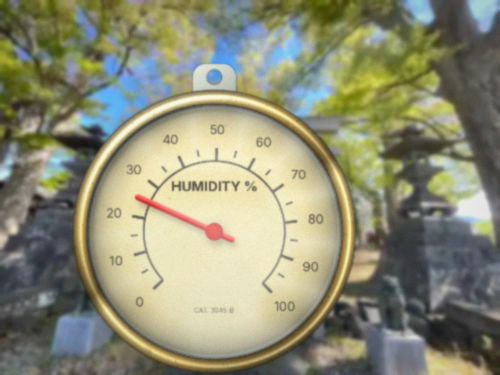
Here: 25 %
